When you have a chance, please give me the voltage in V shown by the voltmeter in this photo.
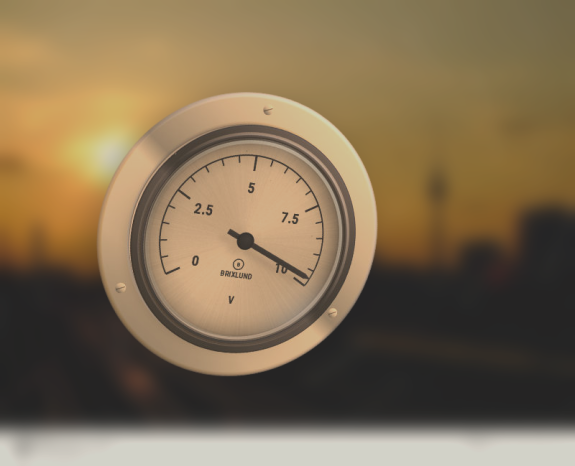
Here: 9.75 V
